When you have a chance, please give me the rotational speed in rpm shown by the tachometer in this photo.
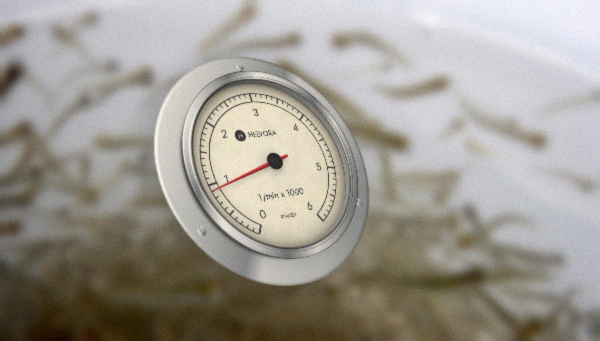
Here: 900 rpm
